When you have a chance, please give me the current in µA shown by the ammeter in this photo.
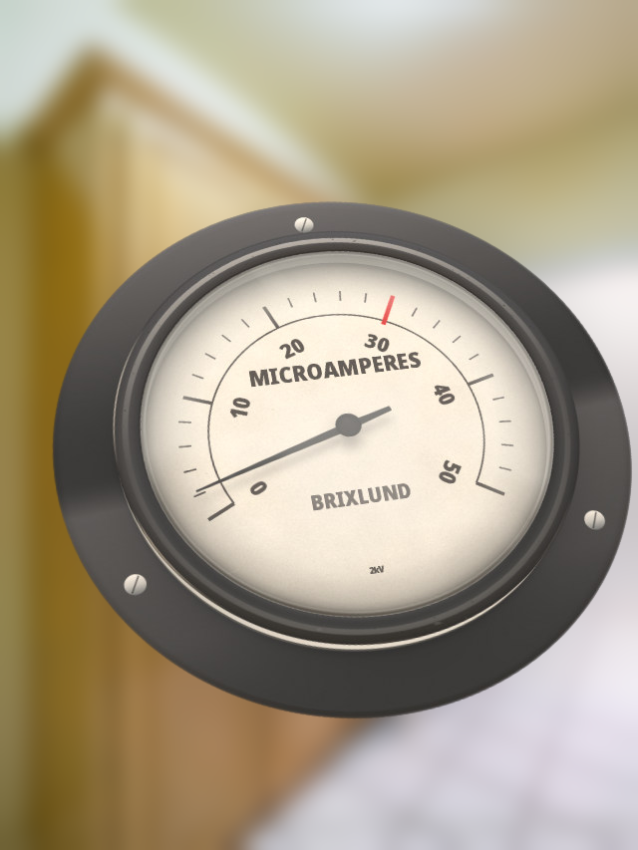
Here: 2 µA
